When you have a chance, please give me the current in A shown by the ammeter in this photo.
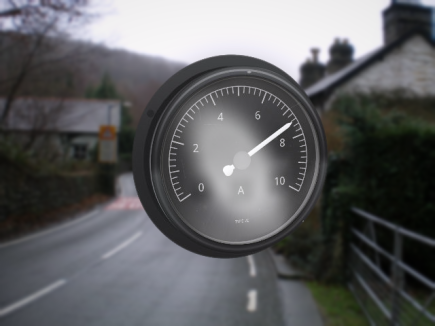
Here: 7.4 A
